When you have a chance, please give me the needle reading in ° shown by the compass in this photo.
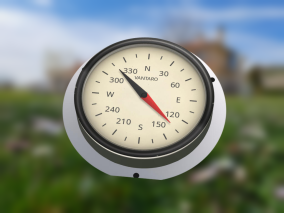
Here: 135 °
